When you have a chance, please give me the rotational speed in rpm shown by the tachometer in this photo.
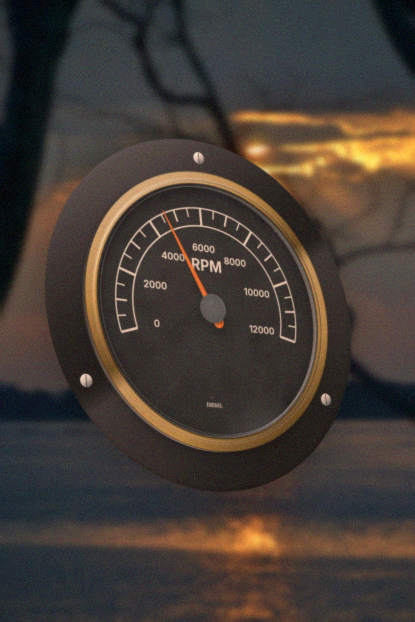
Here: 4500 rpm
